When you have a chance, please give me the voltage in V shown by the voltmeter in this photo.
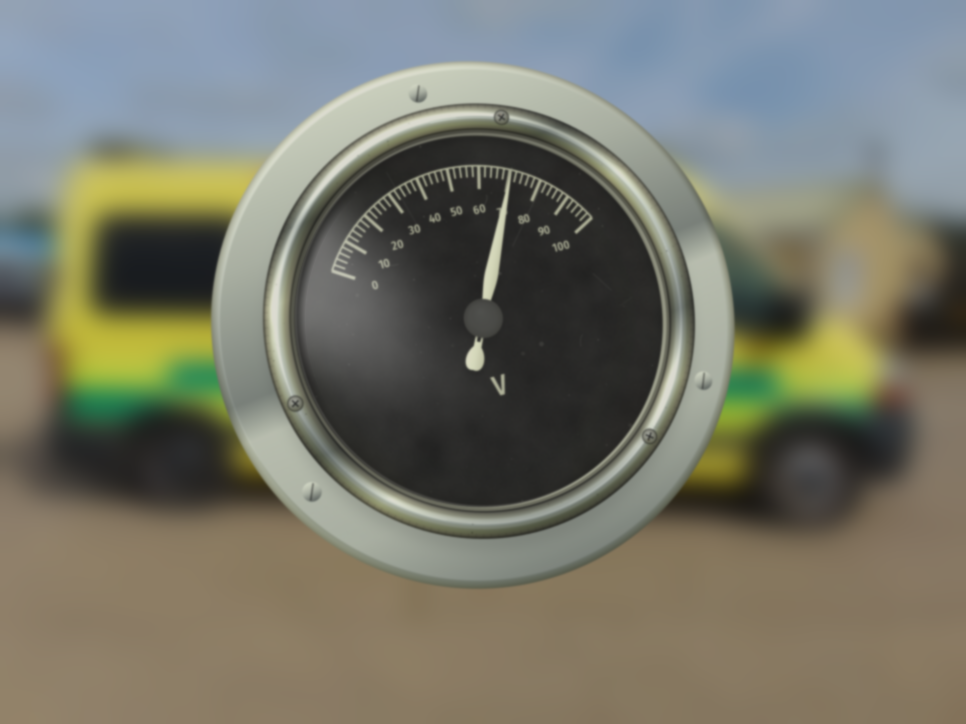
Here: 70 V
